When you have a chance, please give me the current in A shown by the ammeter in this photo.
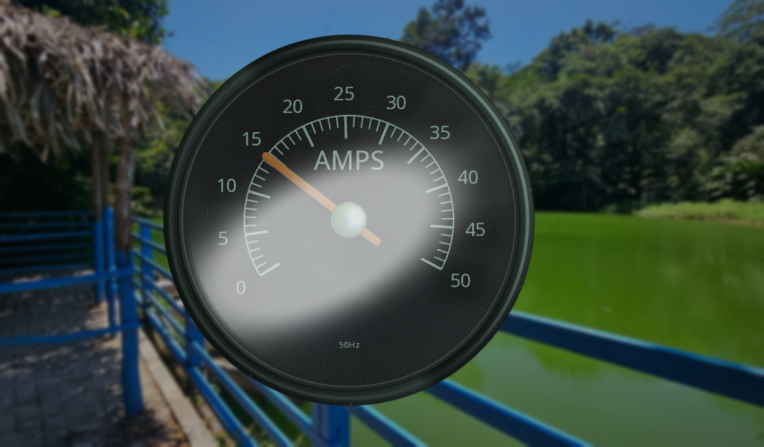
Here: 14.5 A
